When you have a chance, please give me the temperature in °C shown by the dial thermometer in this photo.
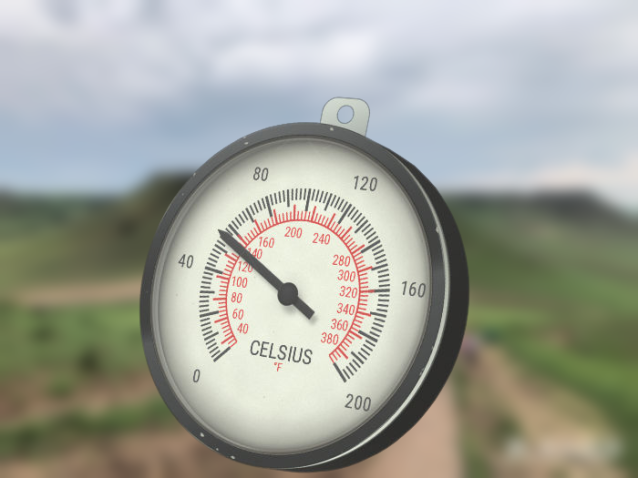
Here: 56 °C
